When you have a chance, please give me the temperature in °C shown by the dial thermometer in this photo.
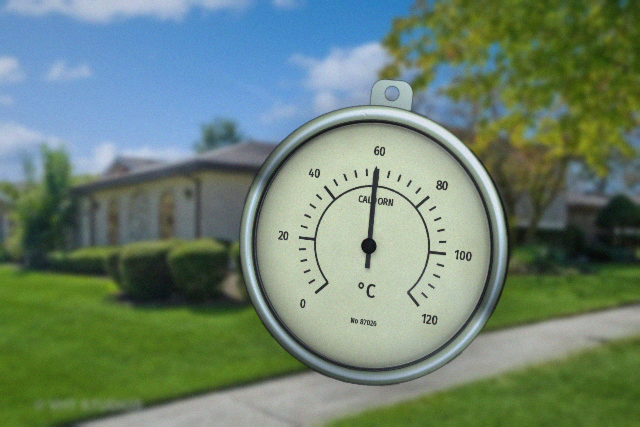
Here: 60 °C
